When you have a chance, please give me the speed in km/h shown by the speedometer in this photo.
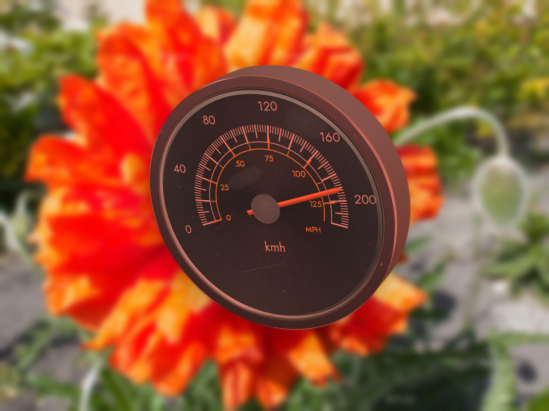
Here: 190 km/h
